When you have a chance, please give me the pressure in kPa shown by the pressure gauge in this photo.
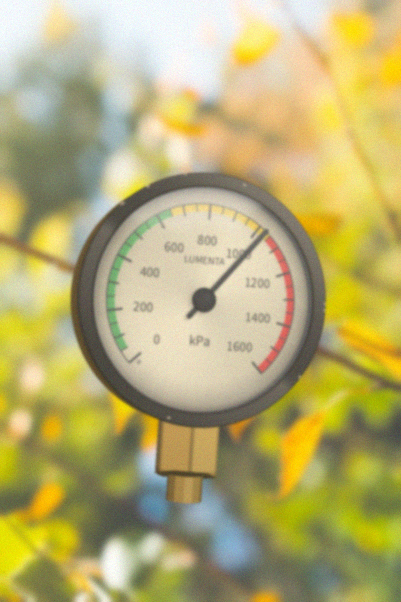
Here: 1025 kPa
